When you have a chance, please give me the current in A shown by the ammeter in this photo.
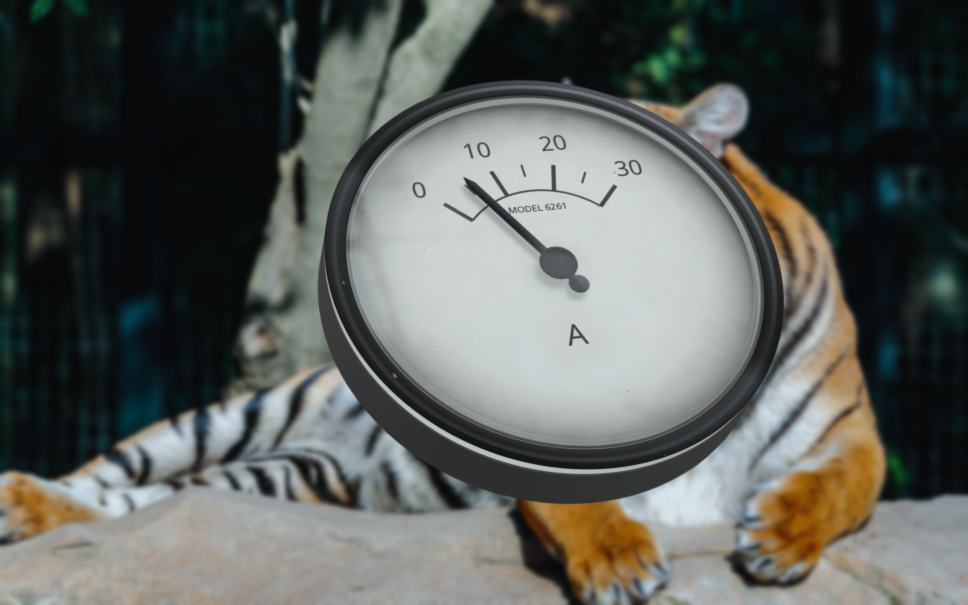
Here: 5 A
